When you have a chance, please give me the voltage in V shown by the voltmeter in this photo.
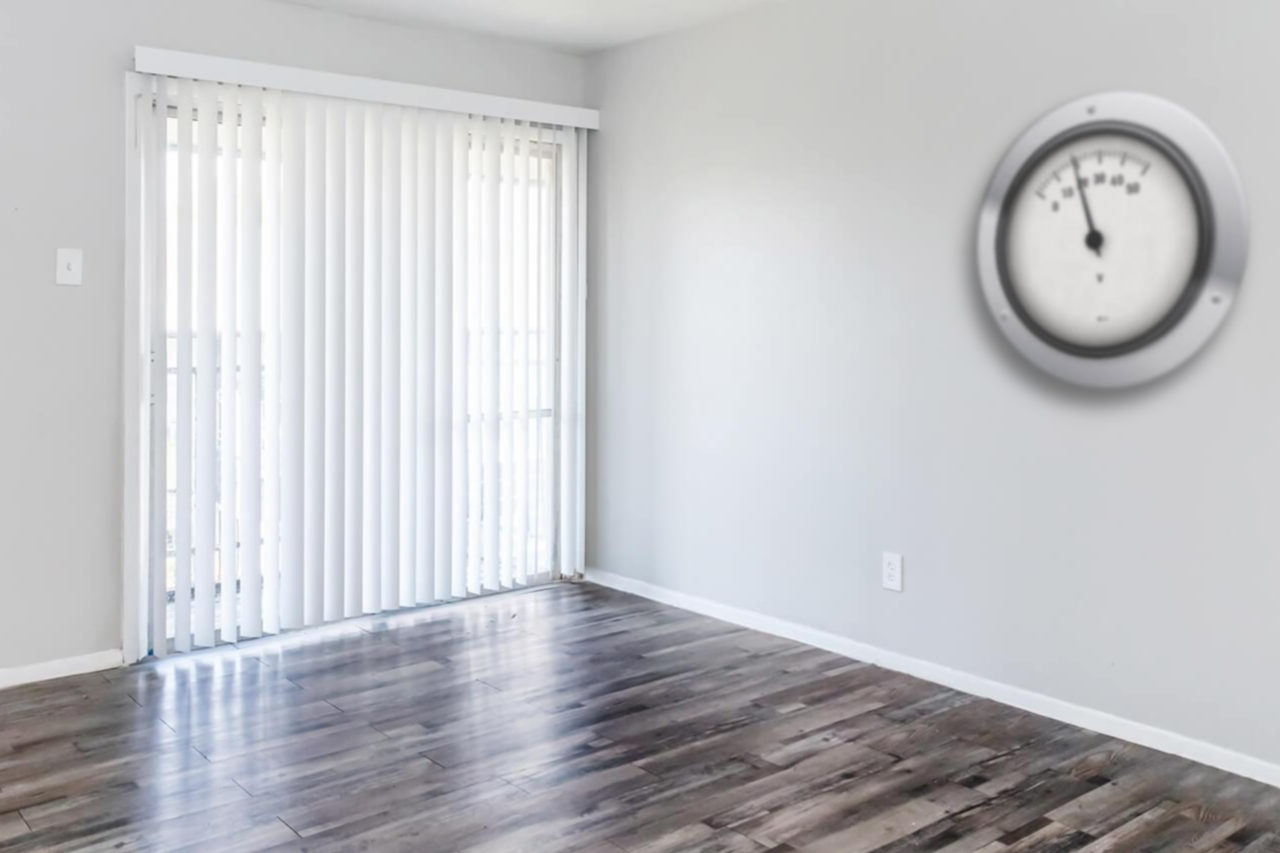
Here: 20 V
